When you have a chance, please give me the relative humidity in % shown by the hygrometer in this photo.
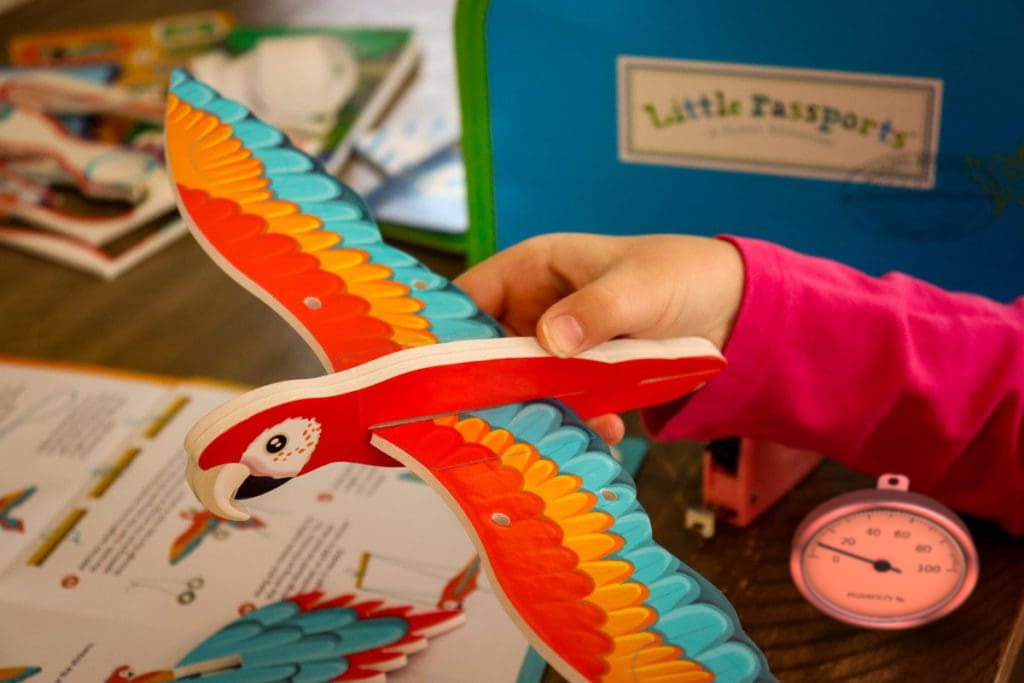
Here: 10 %
